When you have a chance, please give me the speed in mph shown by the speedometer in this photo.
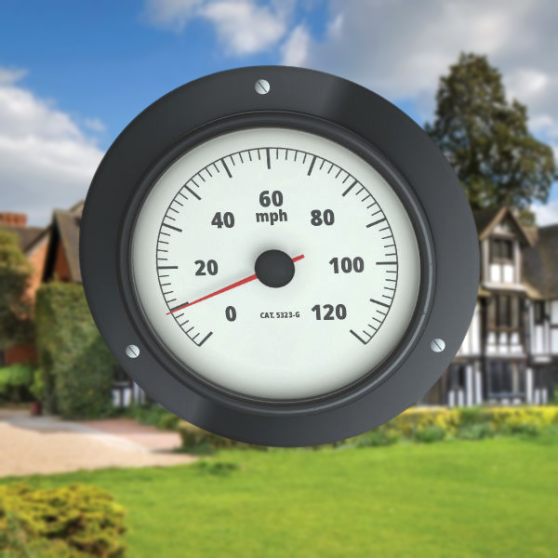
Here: 10 mph
